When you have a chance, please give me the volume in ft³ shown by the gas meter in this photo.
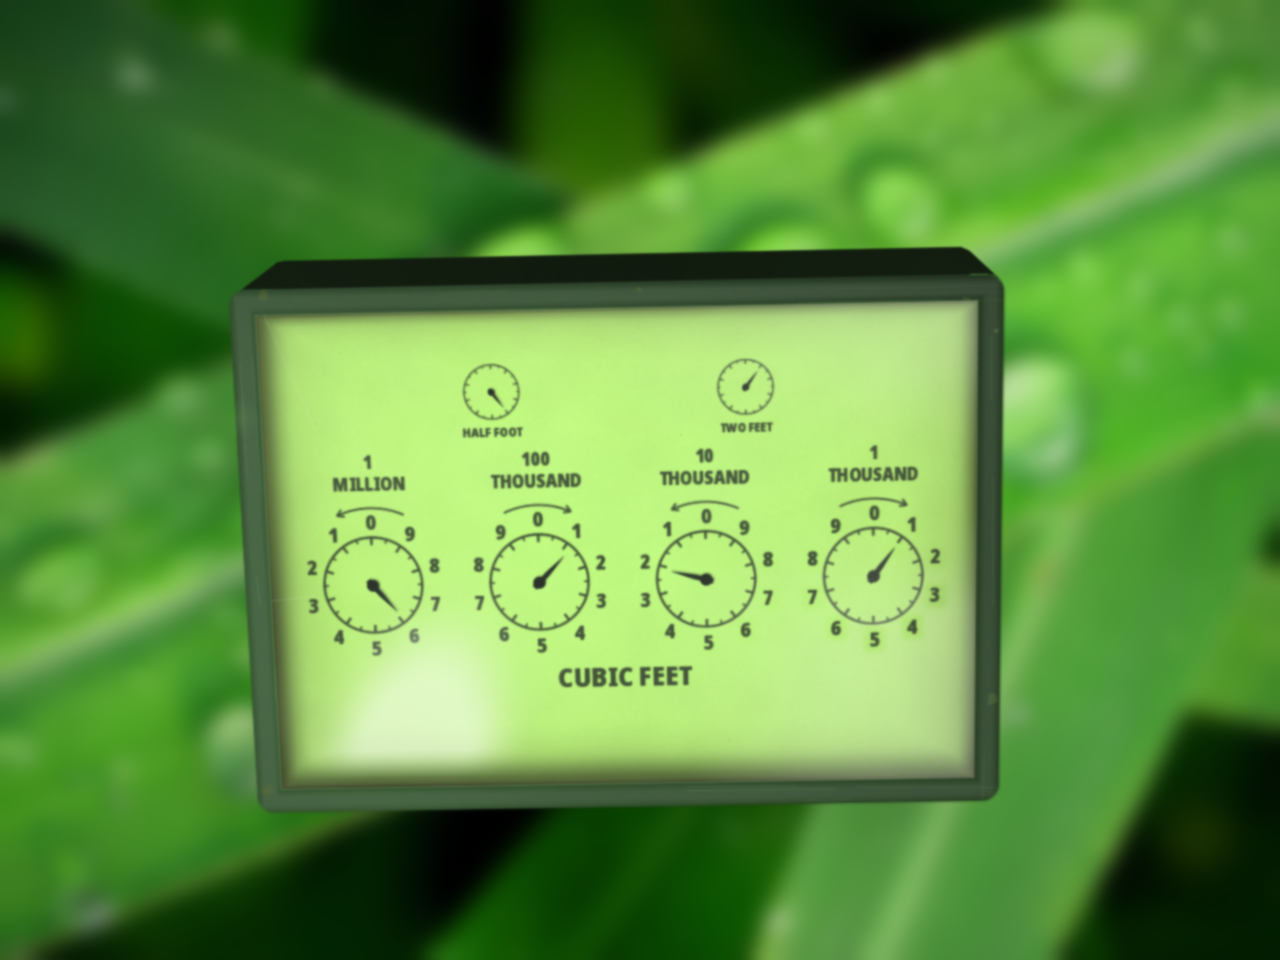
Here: 612100 ft³
